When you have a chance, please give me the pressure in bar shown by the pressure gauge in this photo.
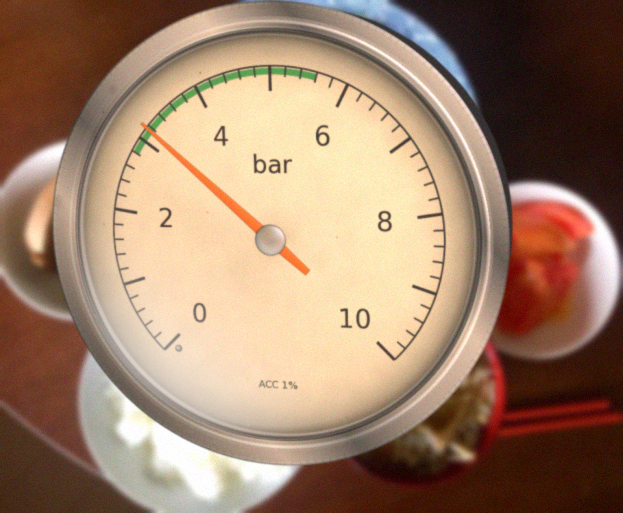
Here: 3.2 bar
